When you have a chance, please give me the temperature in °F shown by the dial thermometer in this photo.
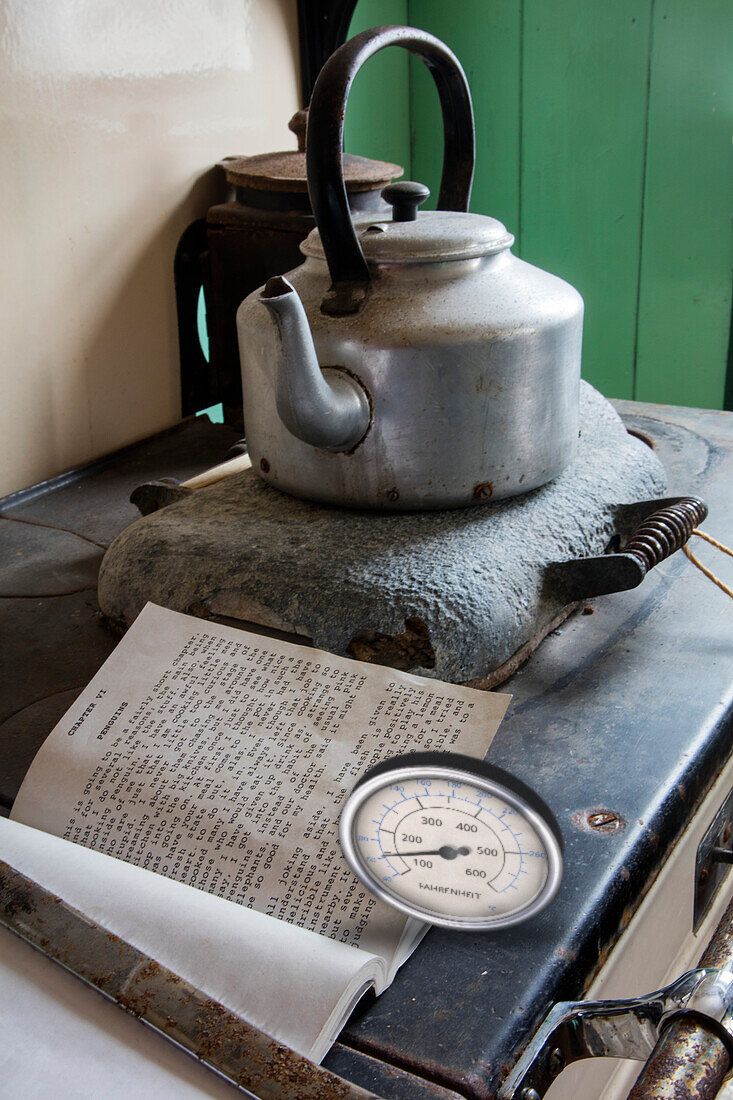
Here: 150 °F
